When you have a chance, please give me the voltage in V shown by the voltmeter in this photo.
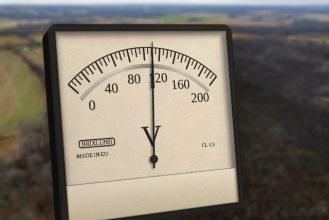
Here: 110 V
